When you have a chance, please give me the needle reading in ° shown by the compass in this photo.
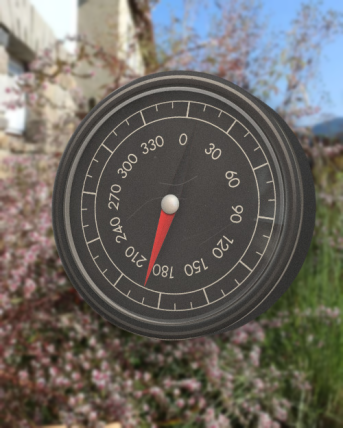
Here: 190 °
